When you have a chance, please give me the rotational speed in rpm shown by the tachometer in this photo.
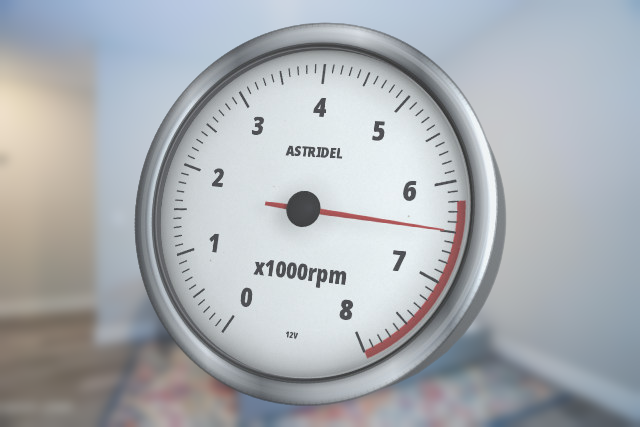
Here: 6500 rpm
